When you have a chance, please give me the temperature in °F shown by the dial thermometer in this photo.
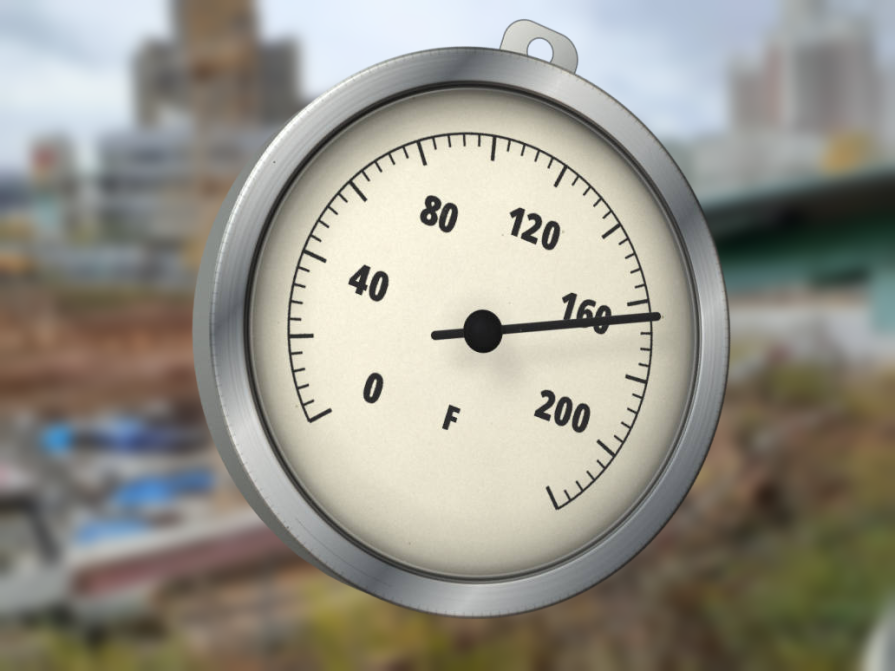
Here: 164 °F
